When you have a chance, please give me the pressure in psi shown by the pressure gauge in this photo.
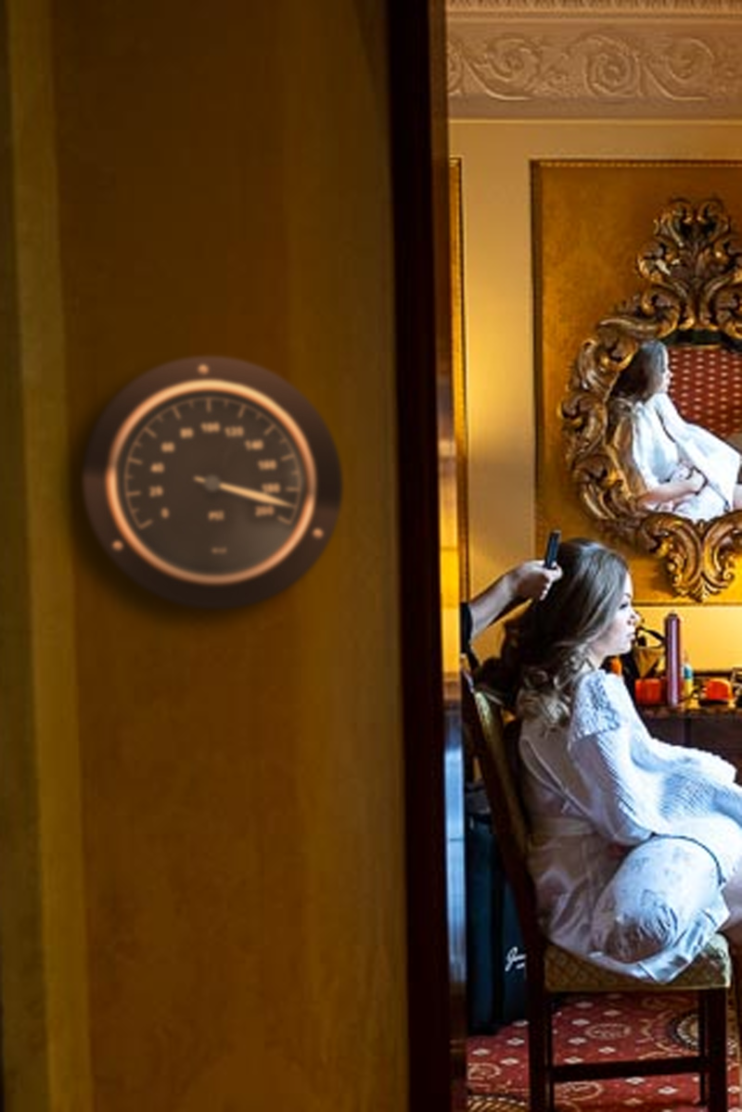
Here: 190 psi
